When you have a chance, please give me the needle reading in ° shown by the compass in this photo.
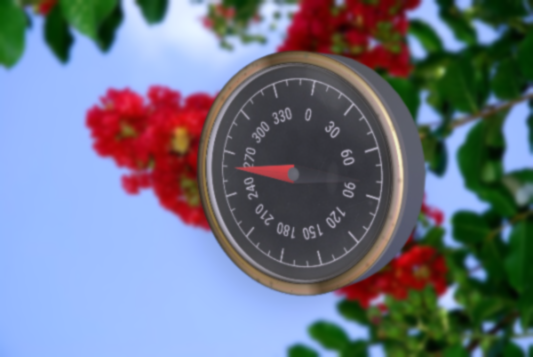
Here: 260 °
